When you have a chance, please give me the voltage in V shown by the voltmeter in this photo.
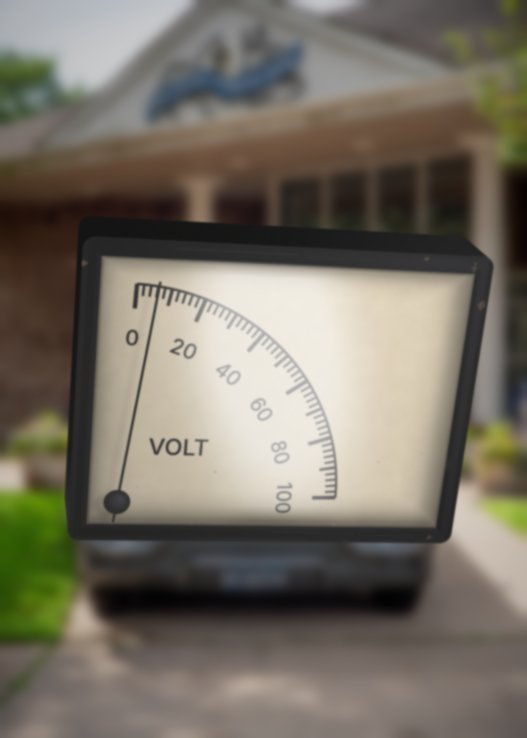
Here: 6 V
